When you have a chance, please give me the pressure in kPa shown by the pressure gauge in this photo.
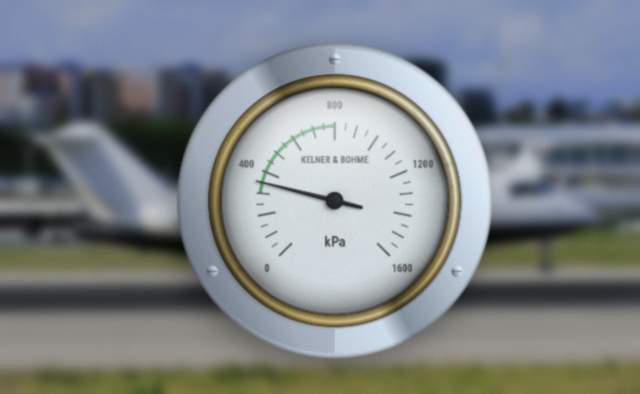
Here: 350 kPa
